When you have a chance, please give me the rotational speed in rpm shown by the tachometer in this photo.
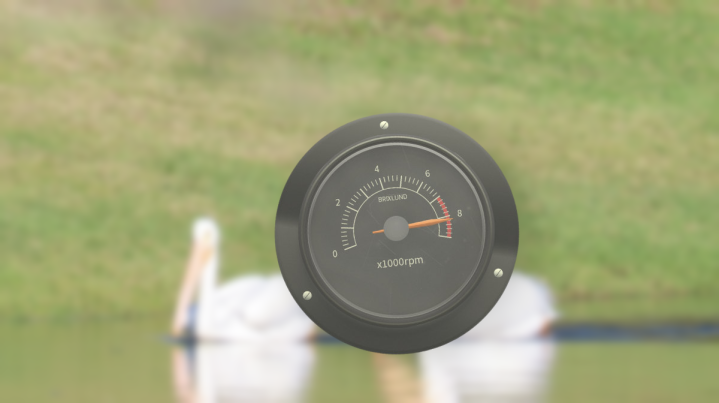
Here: 8200 rpm
